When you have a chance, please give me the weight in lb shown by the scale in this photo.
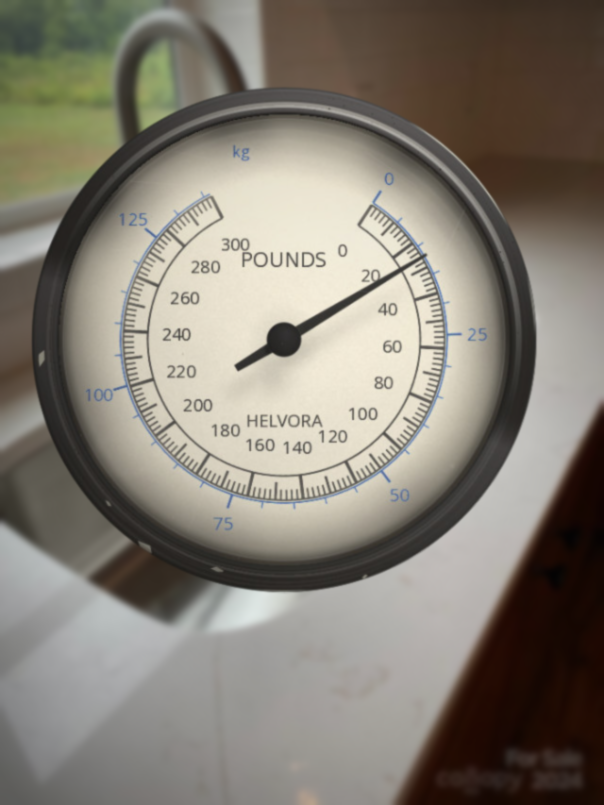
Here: 26 lb
